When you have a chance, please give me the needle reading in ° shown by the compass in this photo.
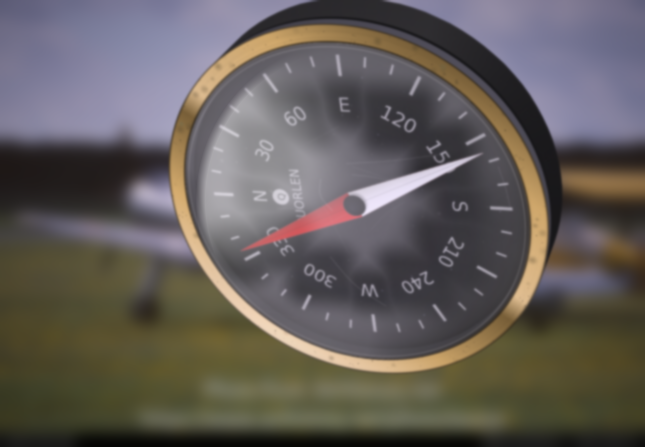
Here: 335 °
